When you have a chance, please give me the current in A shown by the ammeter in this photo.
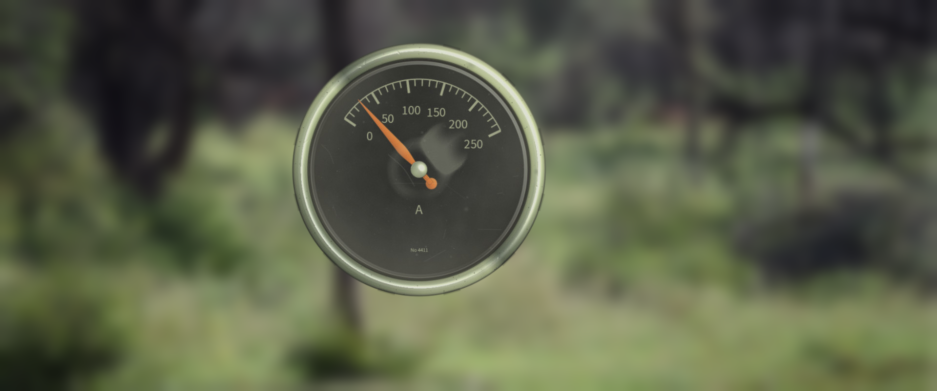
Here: 30 A
